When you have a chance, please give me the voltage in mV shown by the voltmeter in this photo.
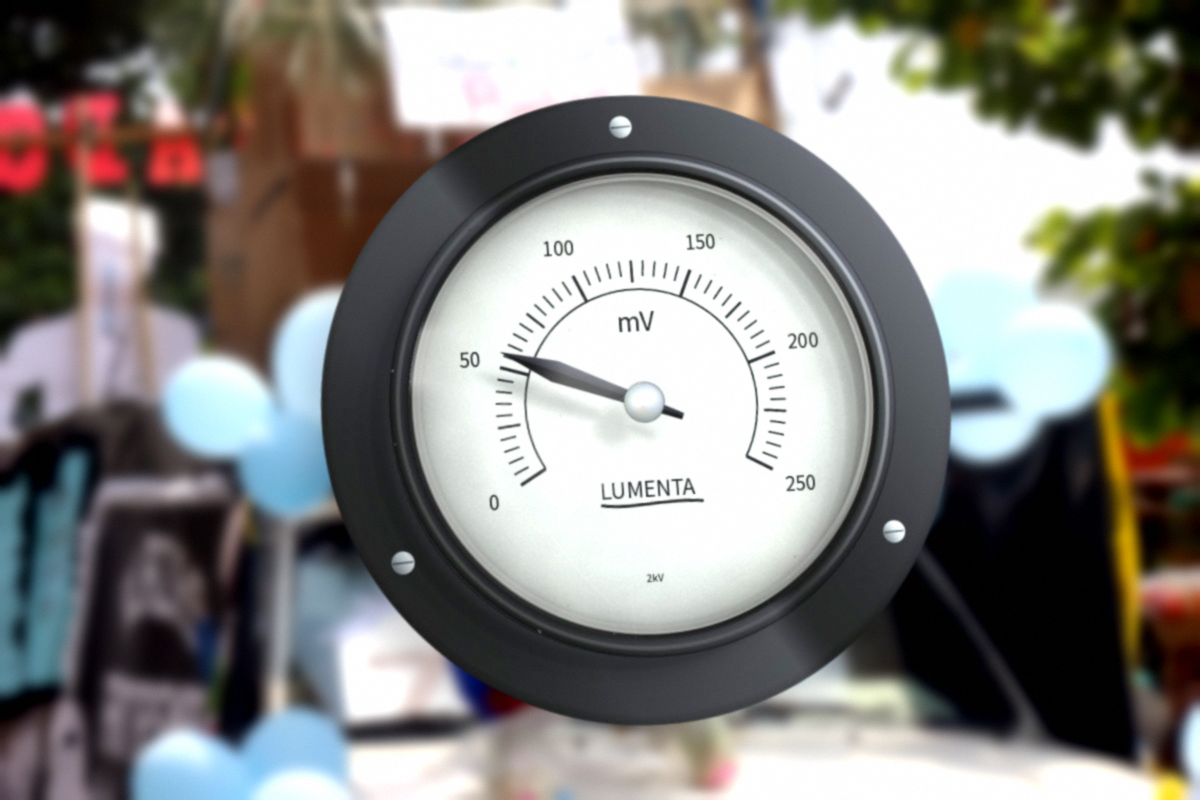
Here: 55 mV
